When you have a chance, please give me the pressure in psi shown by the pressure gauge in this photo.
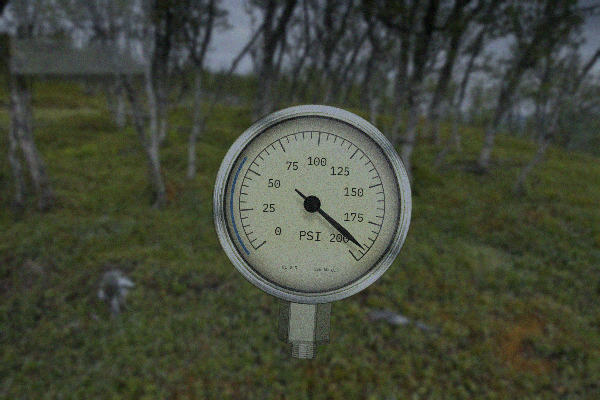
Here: 192.5 psi
